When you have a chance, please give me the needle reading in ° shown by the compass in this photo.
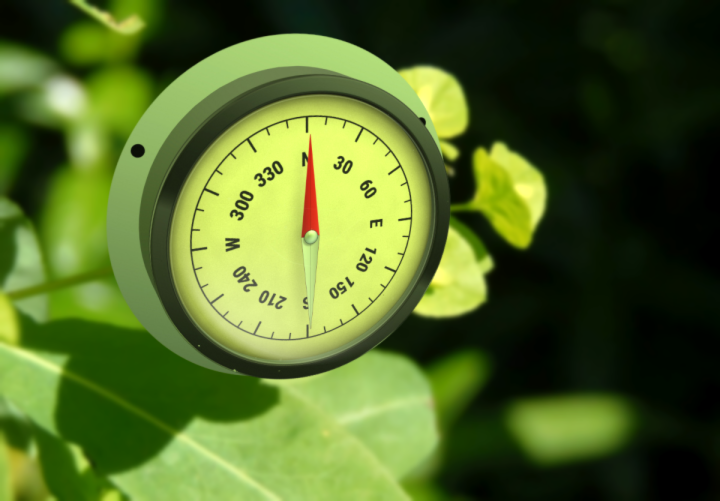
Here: 0 °
